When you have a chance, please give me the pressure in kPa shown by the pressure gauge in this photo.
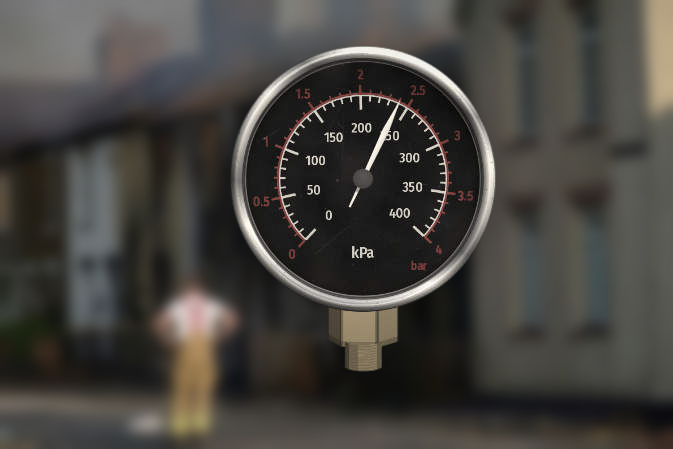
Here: 240 kPa
